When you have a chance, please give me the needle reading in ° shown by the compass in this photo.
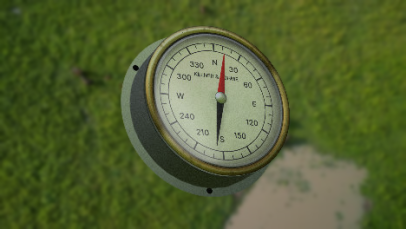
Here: 10 °
